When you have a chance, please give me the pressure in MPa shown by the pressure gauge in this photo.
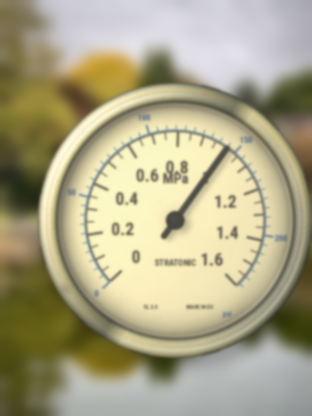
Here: 1 MPa
